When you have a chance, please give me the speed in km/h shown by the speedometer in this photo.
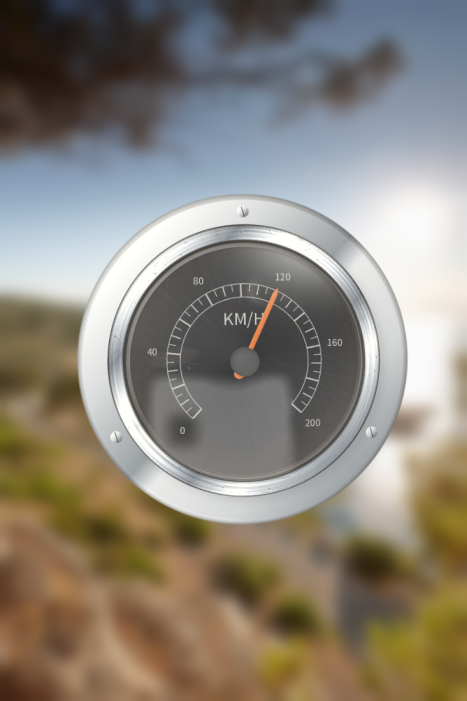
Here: 120 km/h
